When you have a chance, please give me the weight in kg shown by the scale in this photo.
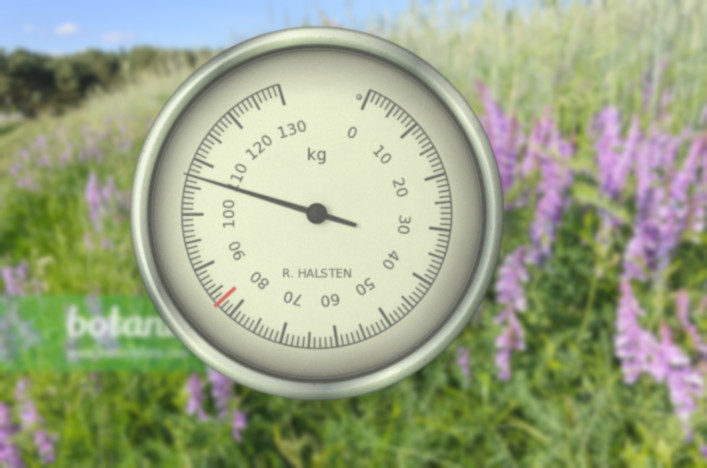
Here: 107 kg
